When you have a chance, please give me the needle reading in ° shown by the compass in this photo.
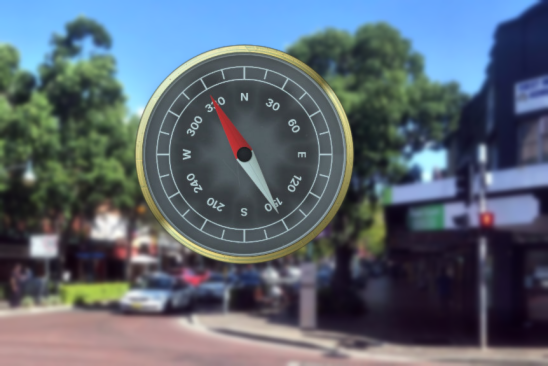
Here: 330 °
